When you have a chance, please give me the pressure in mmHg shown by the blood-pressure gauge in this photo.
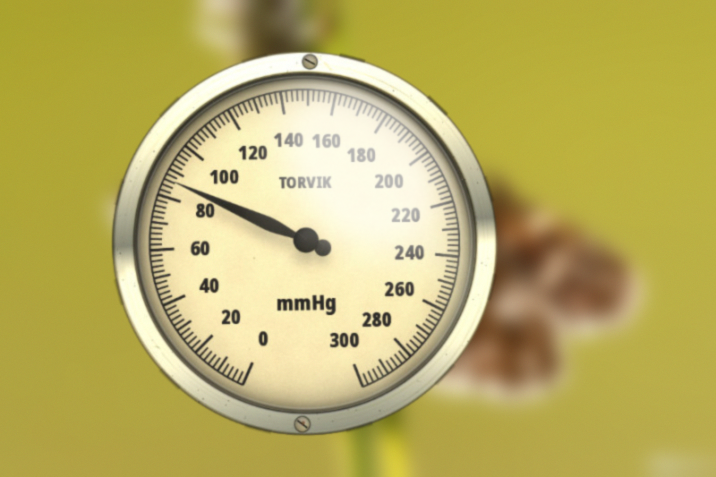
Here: 86 mmHg
